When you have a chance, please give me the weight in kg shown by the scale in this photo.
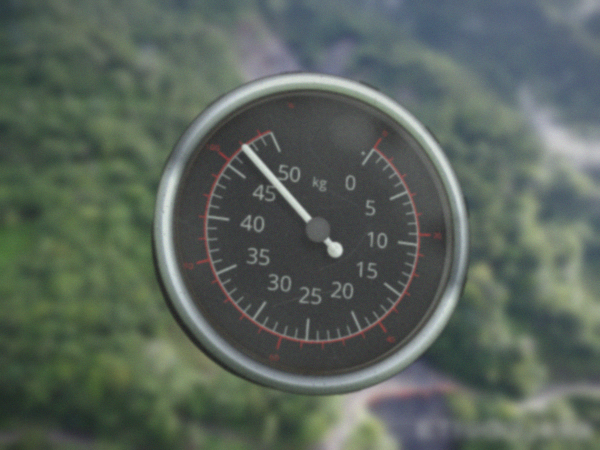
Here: 47 kg
